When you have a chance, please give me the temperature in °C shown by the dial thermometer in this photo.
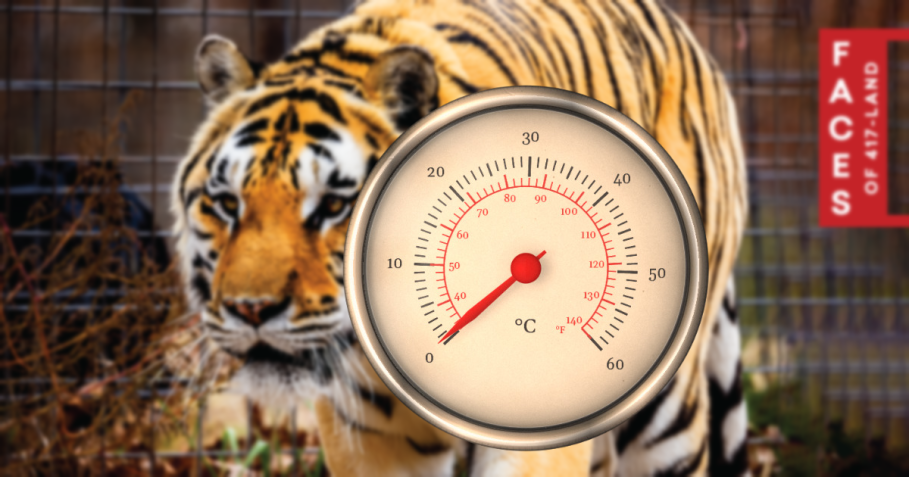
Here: 0.5 °C
